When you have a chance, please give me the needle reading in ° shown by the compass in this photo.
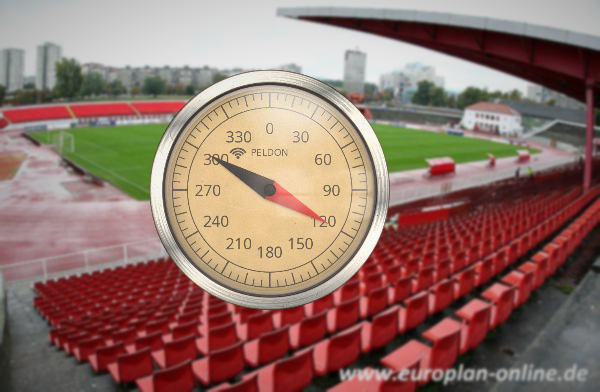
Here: 120 °
